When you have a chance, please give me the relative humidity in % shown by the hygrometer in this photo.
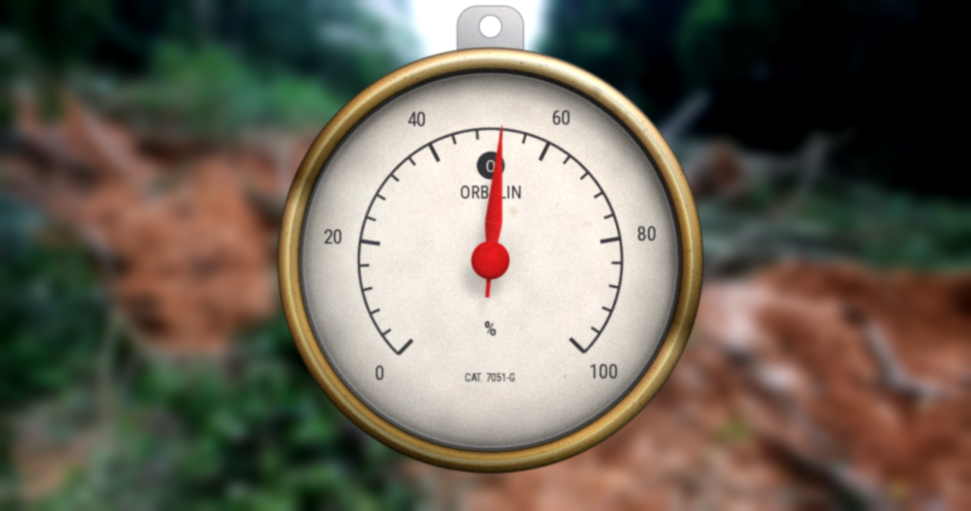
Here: 52 %
